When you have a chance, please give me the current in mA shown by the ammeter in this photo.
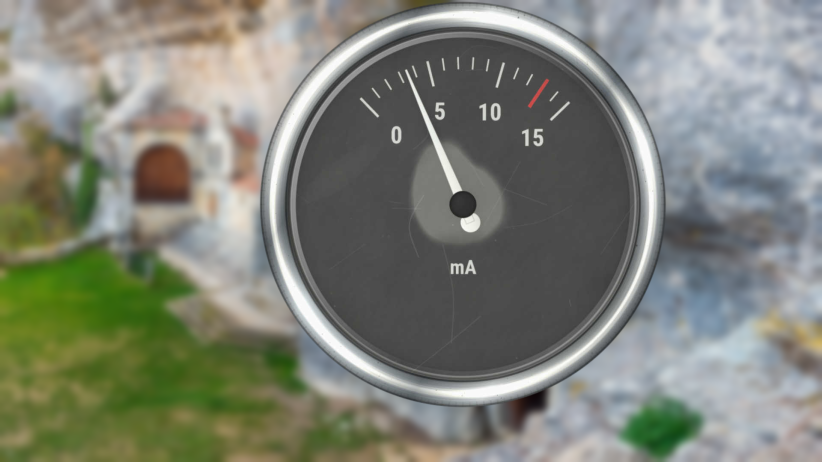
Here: 3.5 mA
